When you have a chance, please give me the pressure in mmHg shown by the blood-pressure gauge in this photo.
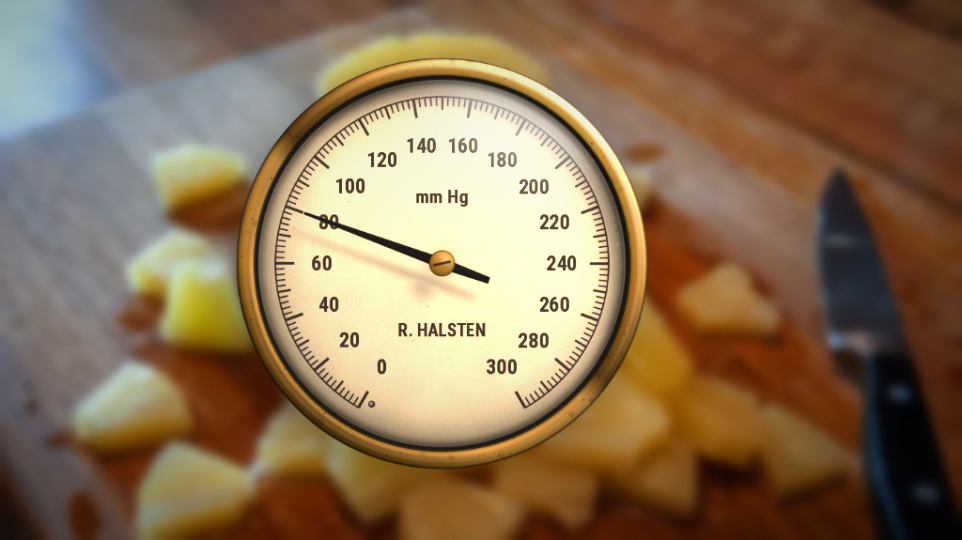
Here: 80 mmHg
